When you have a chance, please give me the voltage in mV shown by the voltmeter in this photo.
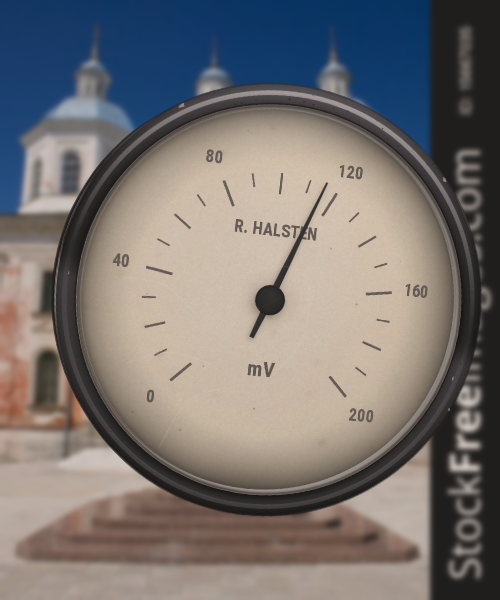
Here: 115 mV
